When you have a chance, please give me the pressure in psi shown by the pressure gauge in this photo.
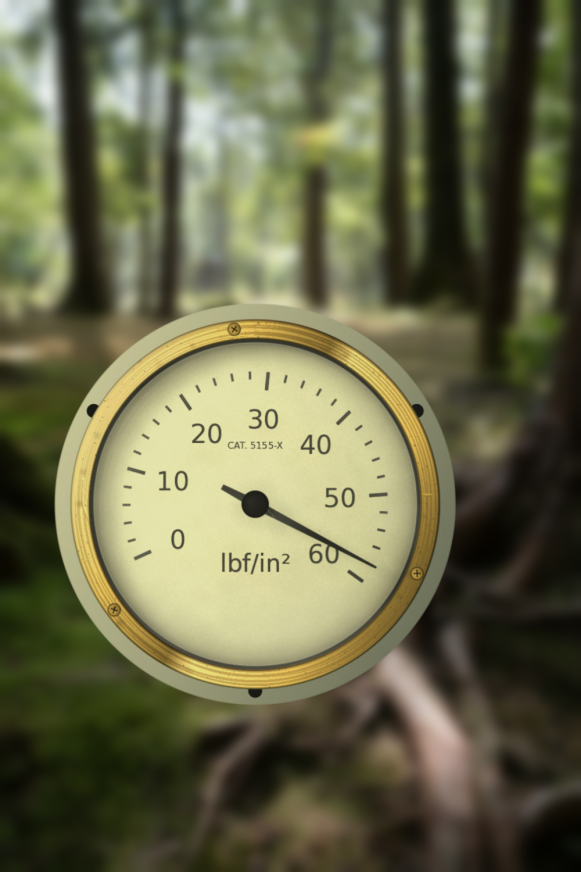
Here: 58 psi
